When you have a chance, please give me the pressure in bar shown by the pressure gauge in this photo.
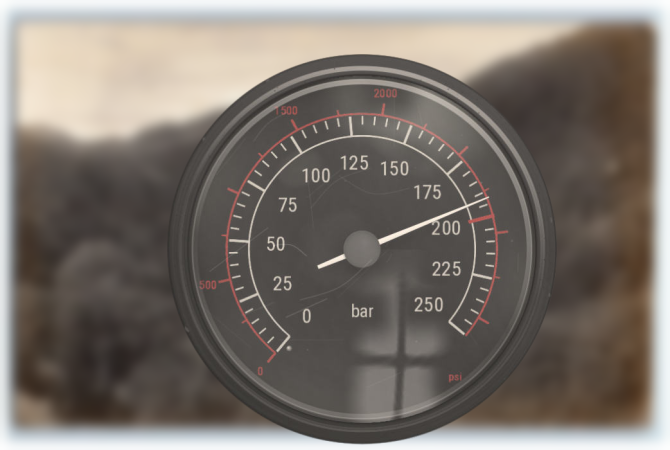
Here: 192.5 bar
